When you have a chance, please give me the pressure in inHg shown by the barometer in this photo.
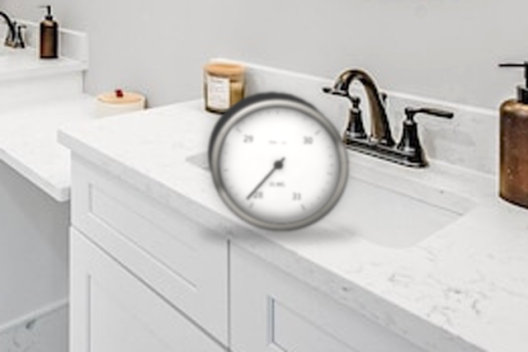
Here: 28.1 inHg
